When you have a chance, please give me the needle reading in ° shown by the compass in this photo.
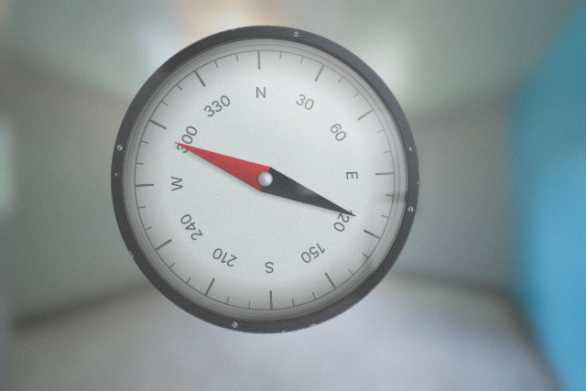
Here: 295 °
